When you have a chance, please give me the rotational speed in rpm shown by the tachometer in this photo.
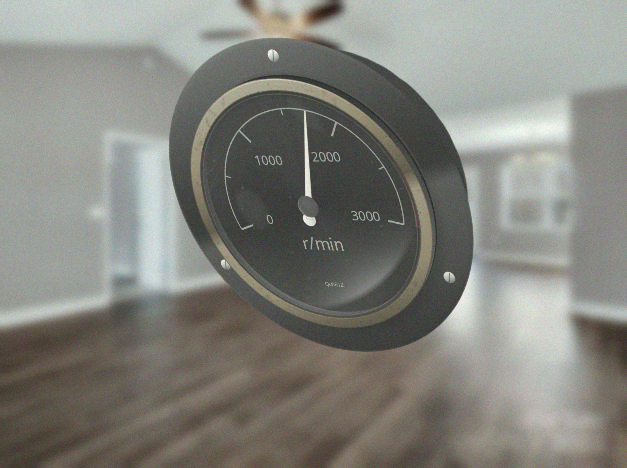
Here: 1750 rpm
